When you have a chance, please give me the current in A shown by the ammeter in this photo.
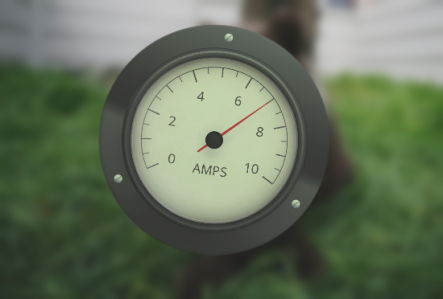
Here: 7 A
